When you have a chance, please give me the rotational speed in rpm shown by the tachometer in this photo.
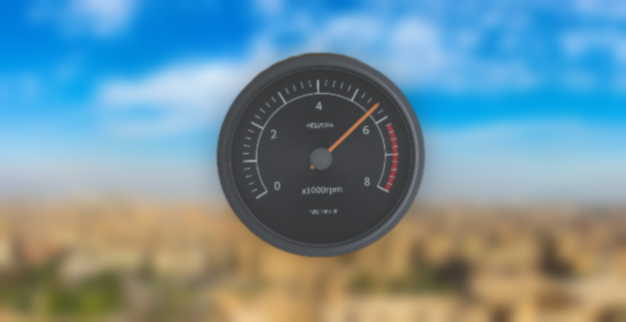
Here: 5600 rpm
